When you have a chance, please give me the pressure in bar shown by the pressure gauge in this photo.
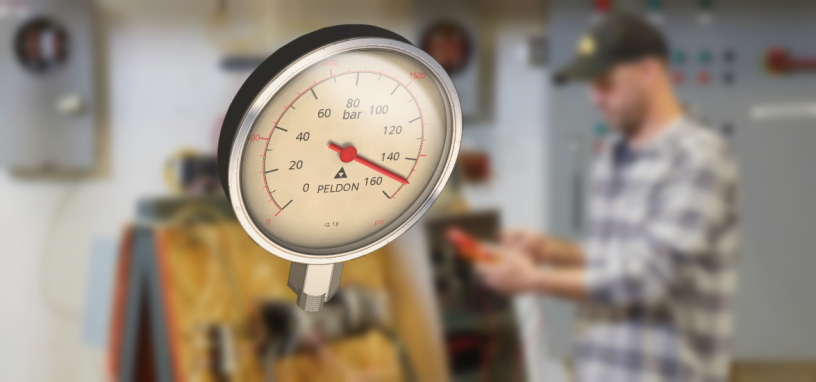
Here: 150 bar
